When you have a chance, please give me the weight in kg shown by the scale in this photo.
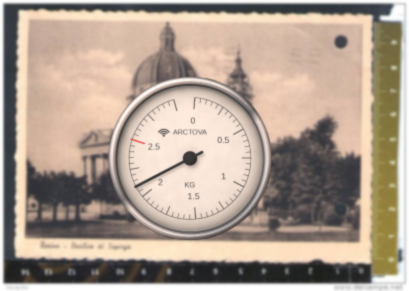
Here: 2.1 kg
